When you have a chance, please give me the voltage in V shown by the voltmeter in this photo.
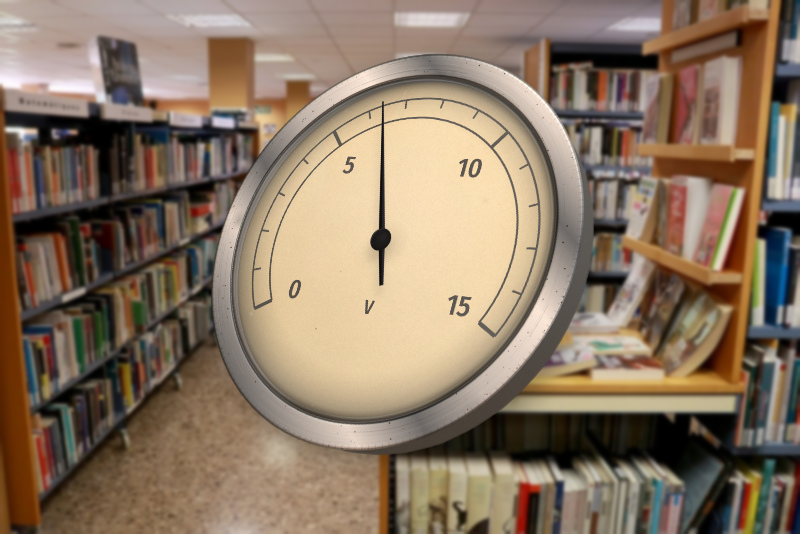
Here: 6.5 V
